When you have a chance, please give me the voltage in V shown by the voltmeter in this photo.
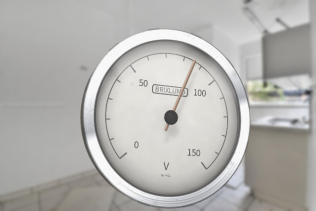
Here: 85 V
